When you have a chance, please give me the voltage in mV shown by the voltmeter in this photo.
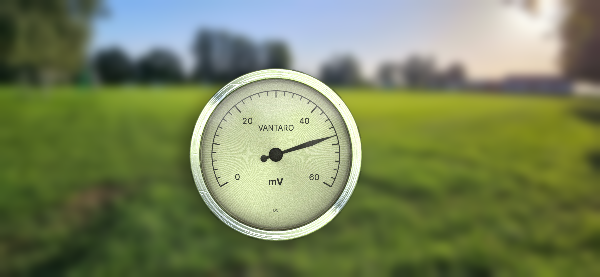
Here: 48 mV
